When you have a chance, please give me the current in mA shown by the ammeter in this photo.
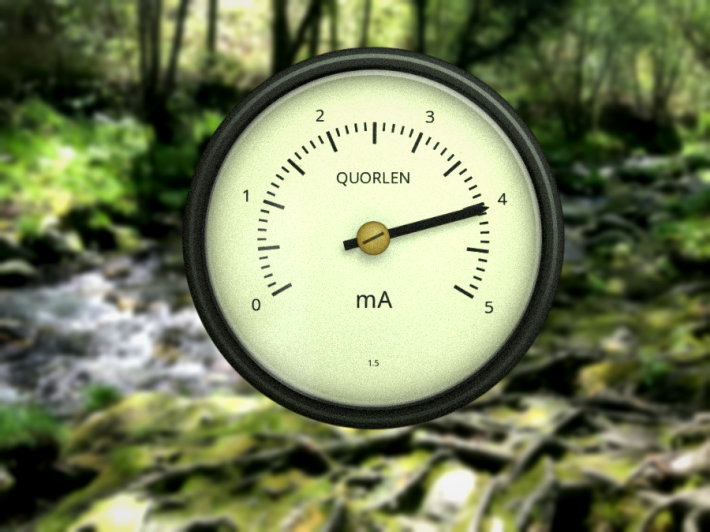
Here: 4.05 mA
